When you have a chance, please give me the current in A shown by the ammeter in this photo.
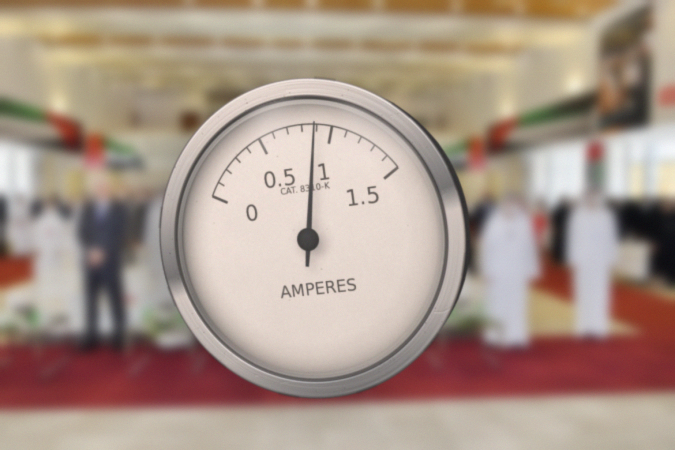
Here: 0.9 A
